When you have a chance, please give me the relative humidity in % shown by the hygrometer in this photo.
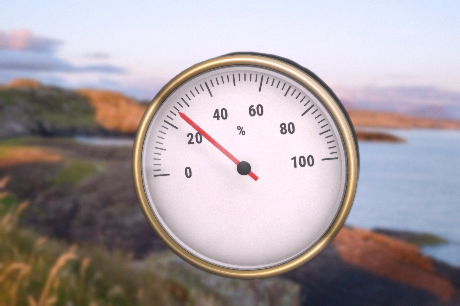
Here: 26 %
